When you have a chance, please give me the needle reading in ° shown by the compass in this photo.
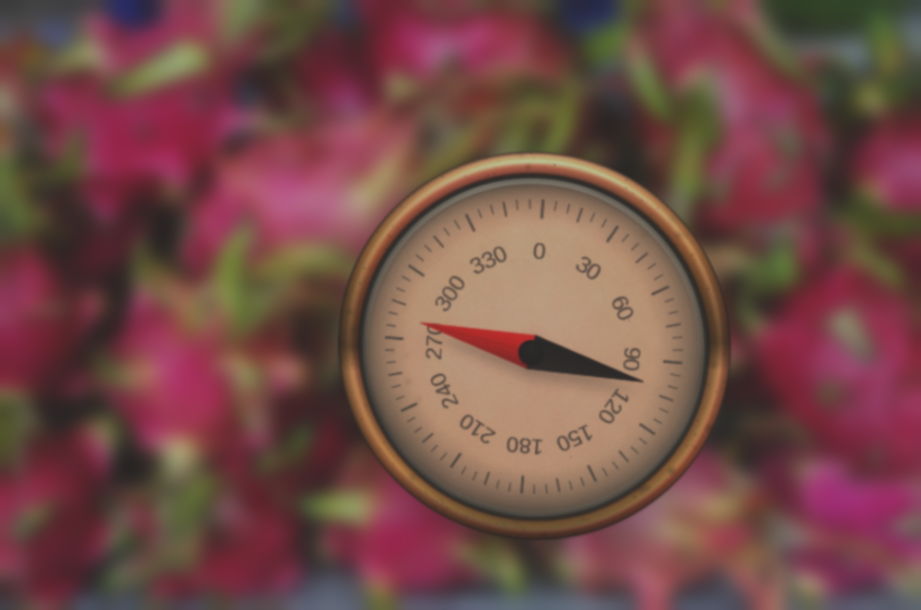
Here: 280 °
